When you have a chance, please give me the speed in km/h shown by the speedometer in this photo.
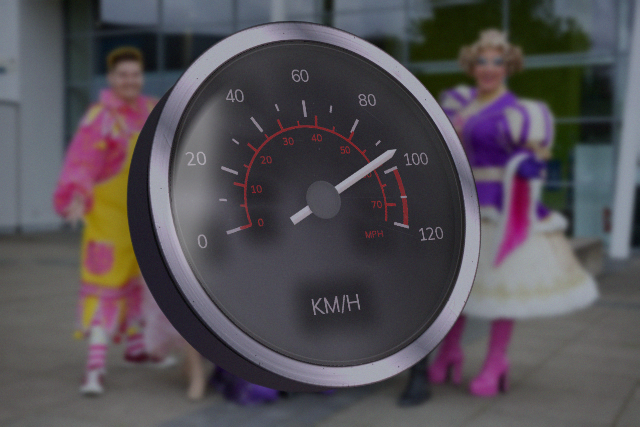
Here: 95 km/h
